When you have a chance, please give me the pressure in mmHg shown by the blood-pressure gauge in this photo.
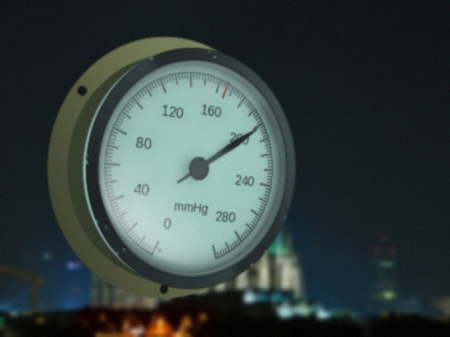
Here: 200 mmHg
